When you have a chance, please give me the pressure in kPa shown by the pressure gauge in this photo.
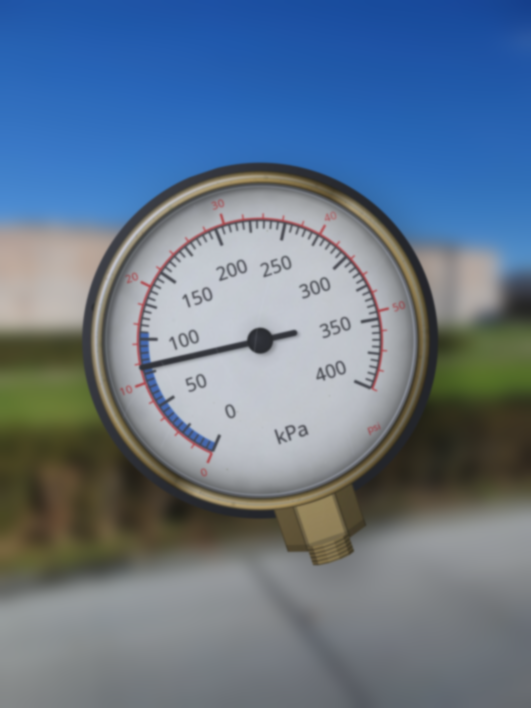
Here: 80 kPa
